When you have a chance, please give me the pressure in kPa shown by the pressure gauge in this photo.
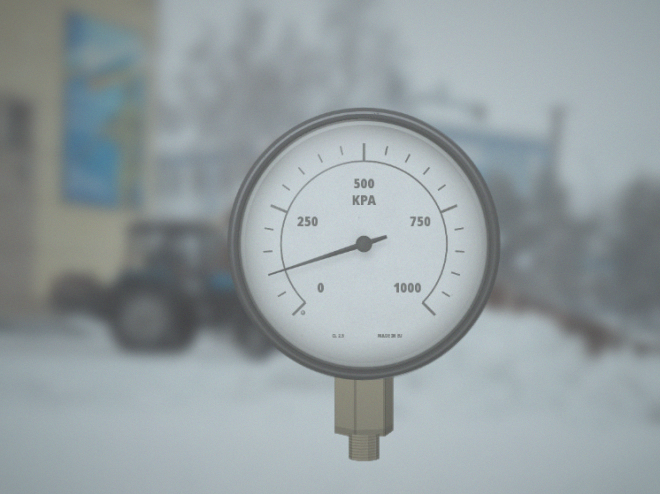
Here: 100 kPa
